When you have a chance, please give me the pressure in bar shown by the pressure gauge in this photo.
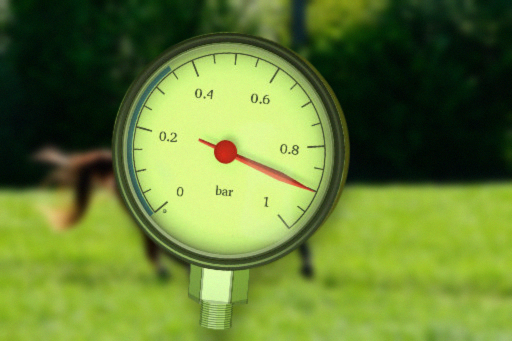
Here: 0.9 bar
